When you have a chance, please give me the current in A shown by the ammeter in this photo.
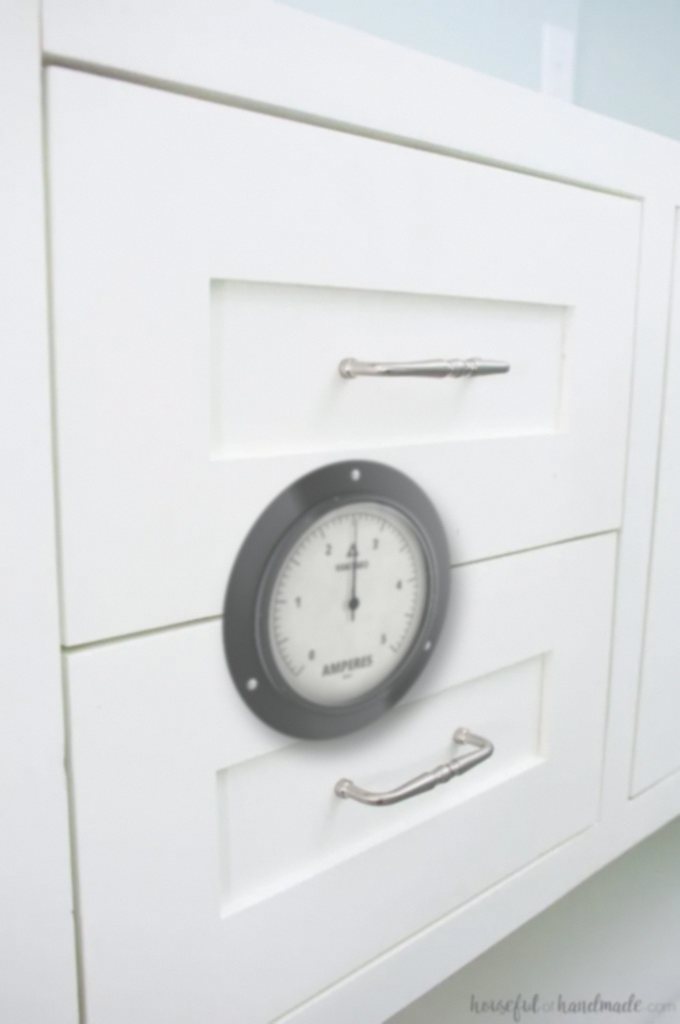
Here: 2.5 A
